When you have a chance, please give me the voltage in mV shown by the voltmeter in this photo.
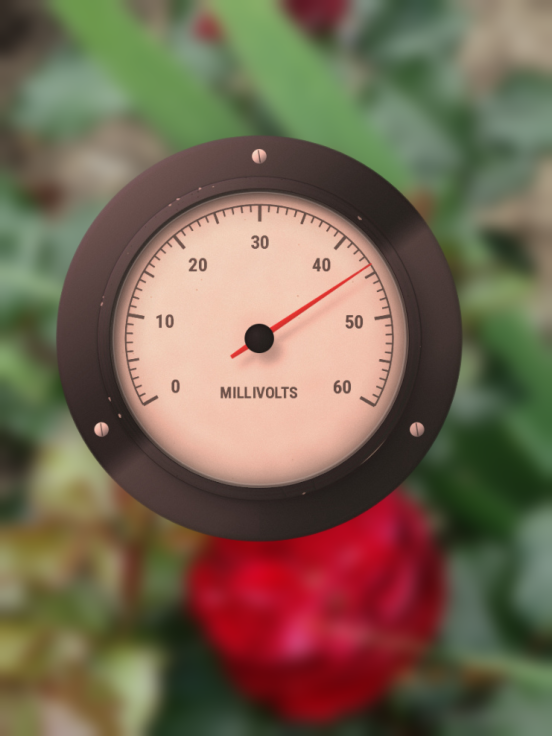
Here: 44 mV
